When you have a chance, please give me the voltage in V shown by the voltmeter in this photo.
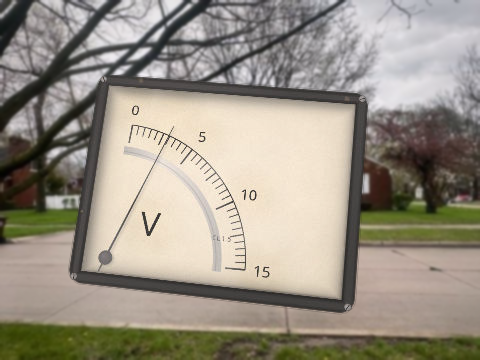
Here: 3 V
